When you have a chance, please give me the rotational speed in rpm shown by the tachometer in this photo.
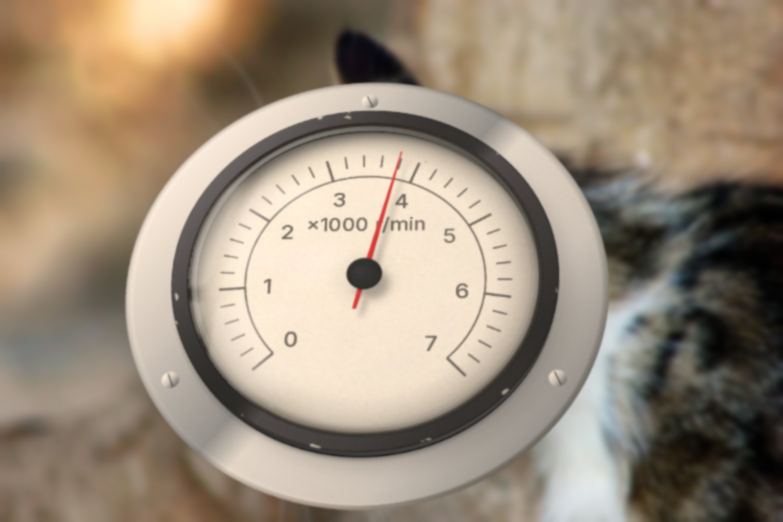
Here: 3800 rpm
